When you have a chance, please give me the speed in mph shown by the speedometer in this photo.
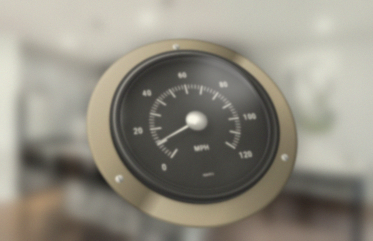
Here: 10 mph
